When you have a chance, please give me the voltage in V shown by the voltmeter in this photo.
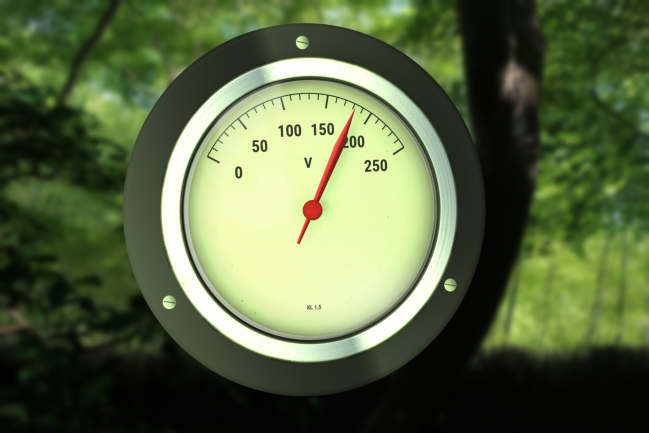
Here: 180 V
